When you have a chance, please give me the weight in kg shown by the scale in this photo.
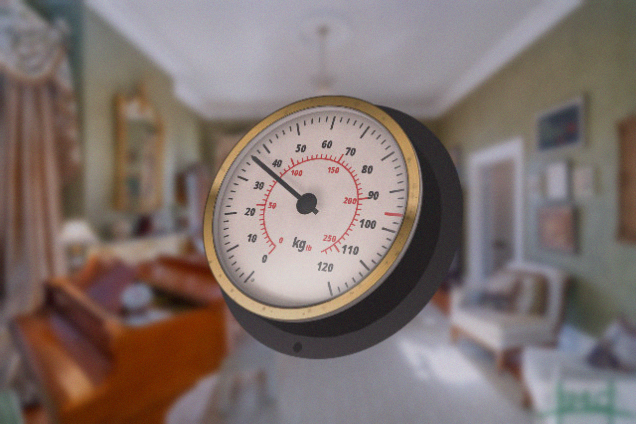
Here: 36 kg
